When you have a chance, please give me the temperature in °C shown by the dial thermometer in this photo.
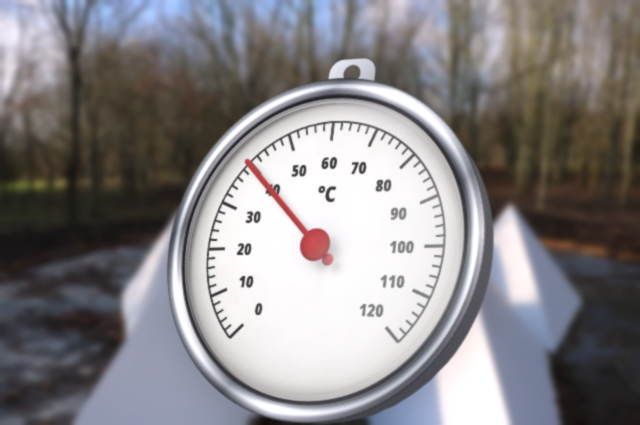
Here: 40 °C
